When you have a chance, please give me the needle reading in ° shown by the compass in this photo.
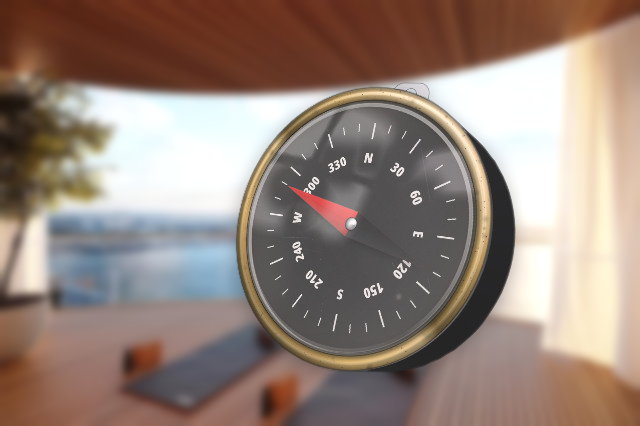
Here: 290 °
